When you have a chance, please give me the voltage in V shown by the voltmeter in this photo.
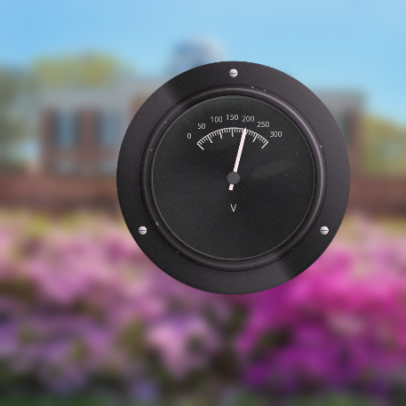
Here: 200 V
